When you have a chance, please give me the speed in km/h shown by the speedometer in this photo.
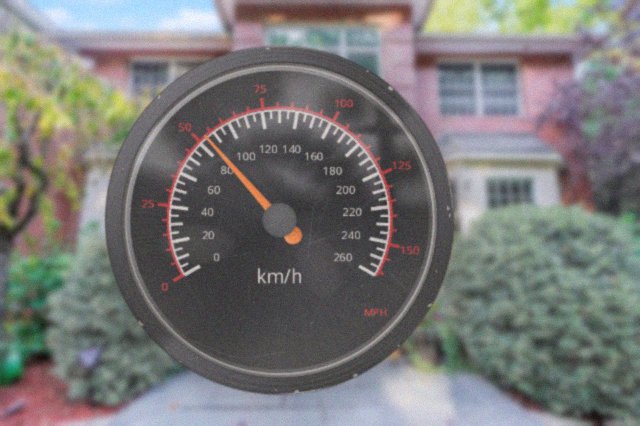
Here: 85 km/h
